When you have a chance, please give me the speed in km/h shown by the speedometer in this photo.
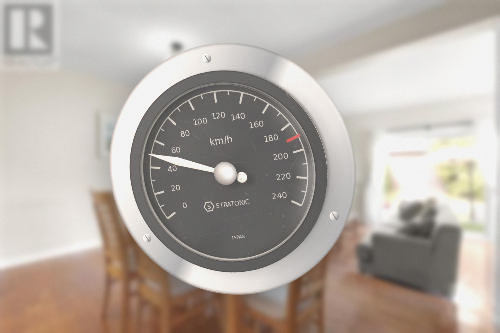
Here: 50 km/h
